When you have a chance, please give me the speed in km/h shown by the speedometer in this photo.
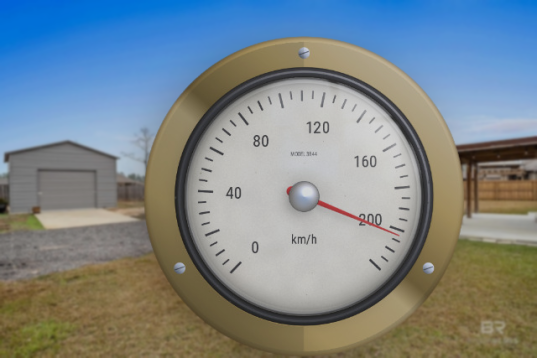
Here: 202.5 km/h
